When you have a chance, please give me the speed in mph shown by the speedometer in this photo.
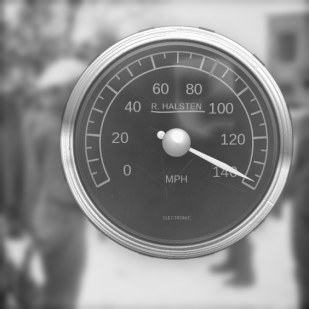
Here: 137.5 mph
